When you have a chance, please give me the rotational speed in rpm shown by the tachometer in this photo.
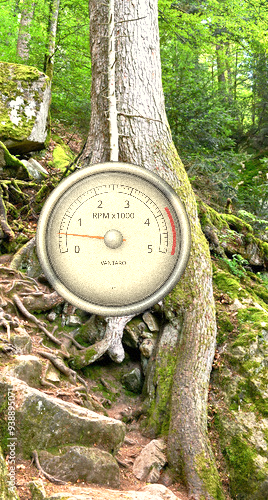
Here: 500 rpm
